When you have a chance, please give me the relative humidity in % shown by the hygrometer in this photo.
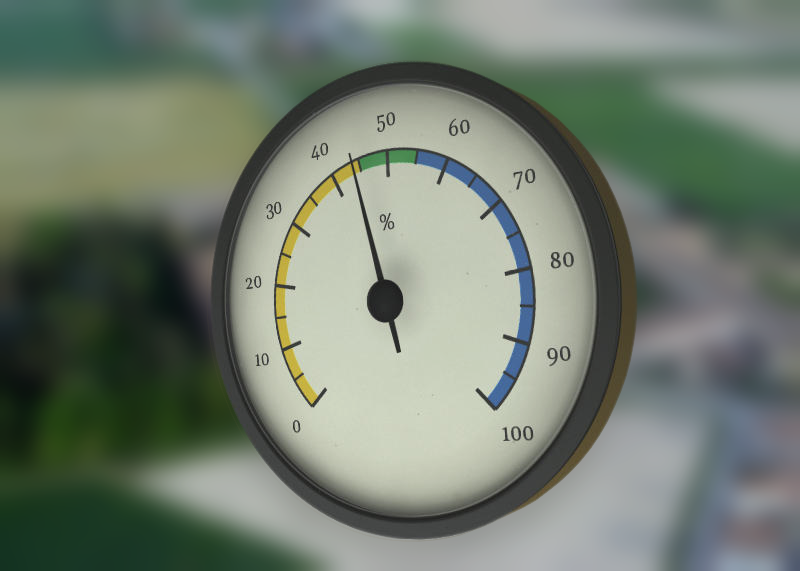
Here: 45 %
